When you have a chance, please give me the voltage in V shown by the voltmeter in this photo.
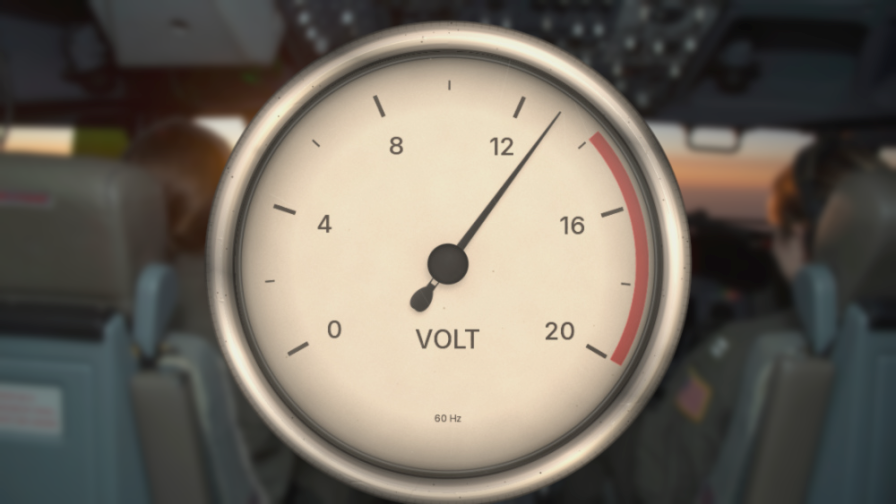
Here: 13 V
